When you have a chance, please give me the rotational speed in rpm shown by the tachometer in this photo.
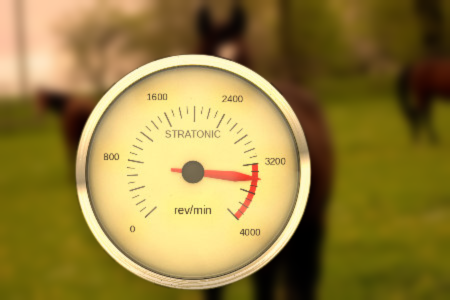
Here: 3400 rpm
